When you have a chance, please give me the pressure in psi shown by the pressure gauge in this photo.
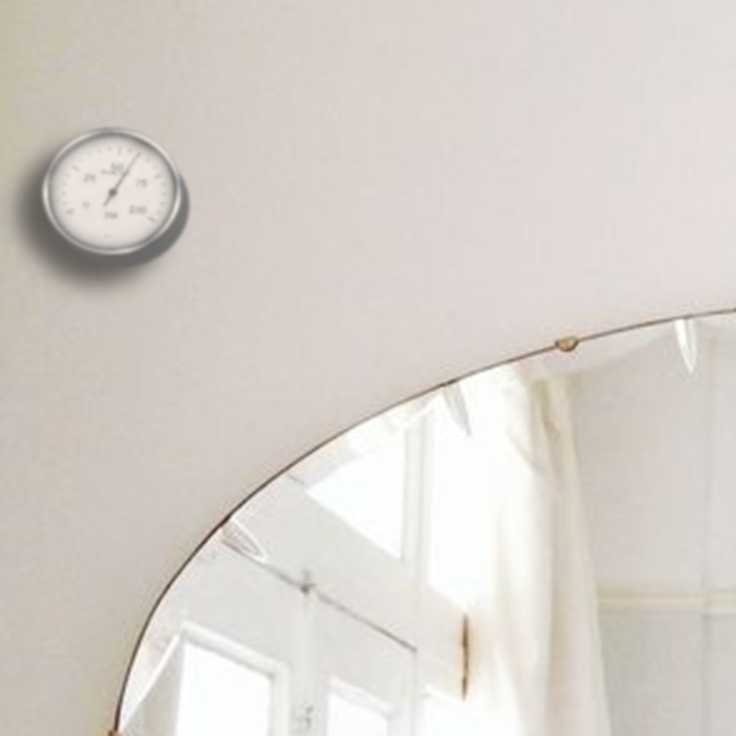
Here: 60 psi
